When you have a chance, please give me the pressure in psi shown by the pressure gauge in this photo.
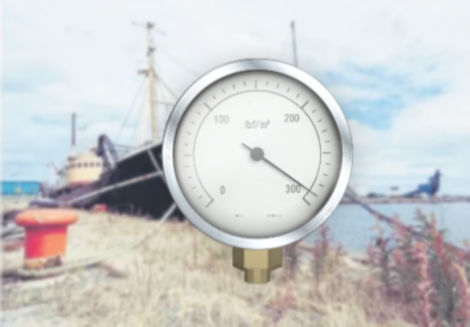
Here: 290 psi
